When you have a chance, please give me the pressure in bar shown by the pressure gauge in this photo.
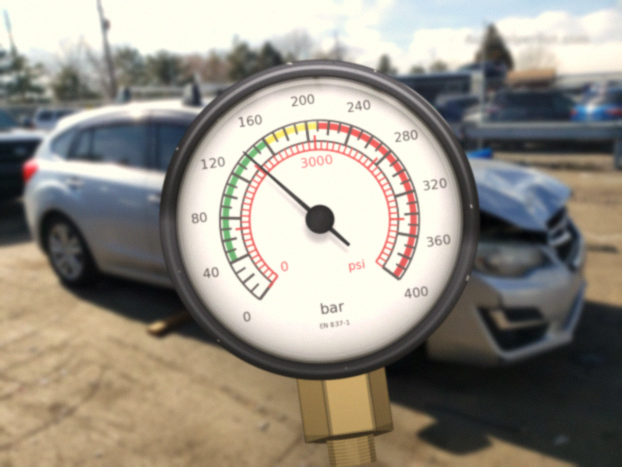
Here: 140 bar
